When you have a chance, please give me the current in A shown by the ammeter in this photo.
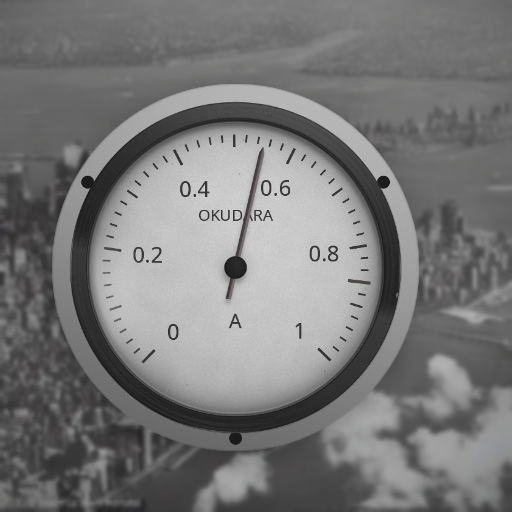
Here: 0.55 A
